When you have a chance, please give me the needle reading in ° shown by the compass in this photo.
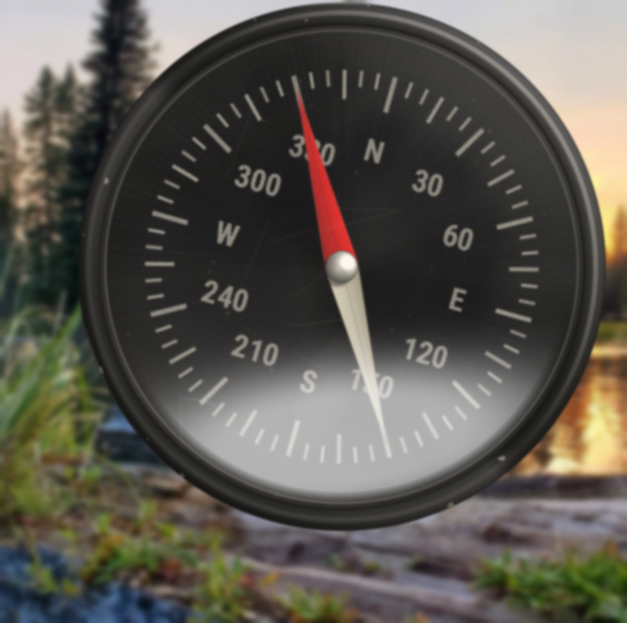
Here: 330 °
